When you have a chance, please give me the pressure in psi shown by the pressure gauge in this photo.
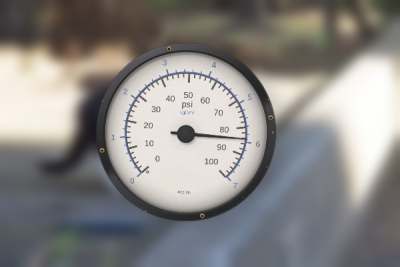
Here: 84 psi
